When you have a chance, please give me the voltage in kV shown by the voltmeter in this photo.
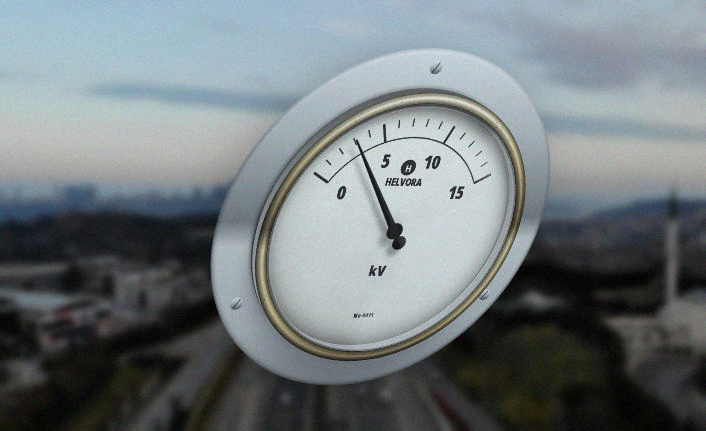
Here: 3 kV
